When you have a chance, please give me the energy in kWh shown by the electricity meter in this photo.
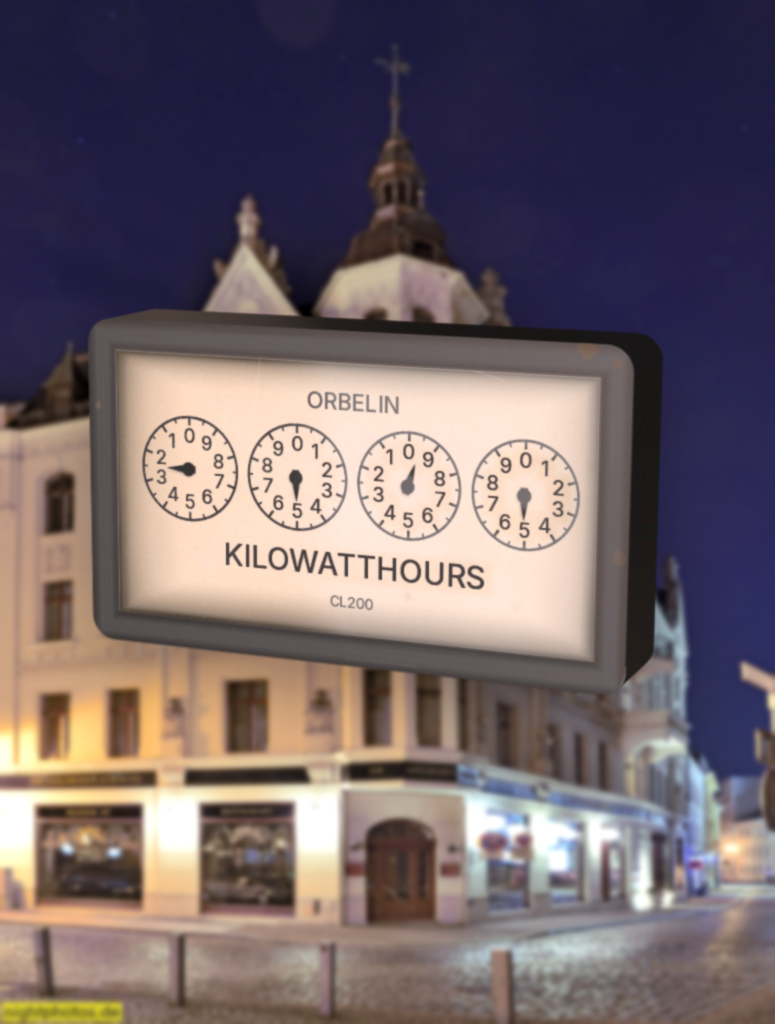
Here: 2495 kWh
